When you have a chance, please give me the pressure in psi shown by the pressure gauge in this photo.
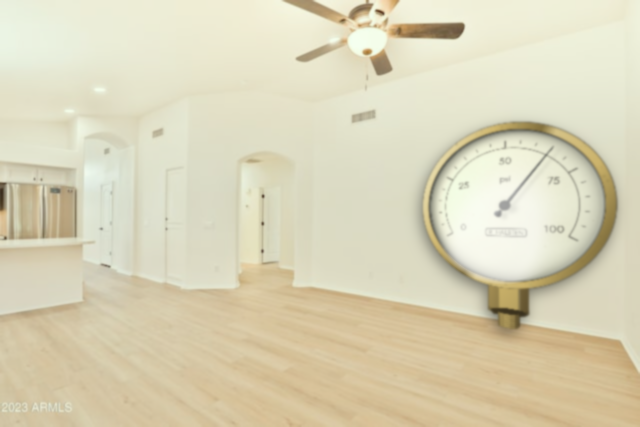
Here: 65 psi
